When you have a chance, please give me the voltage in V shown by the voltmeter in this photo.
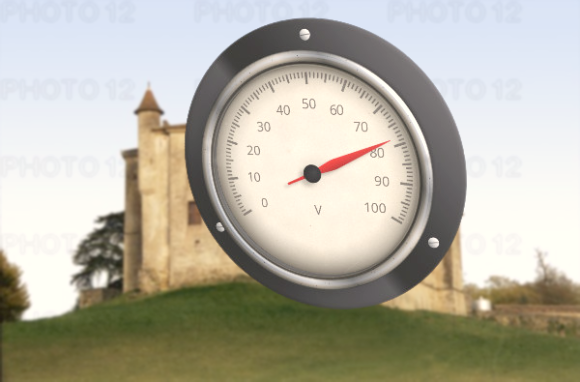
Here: 78 V
